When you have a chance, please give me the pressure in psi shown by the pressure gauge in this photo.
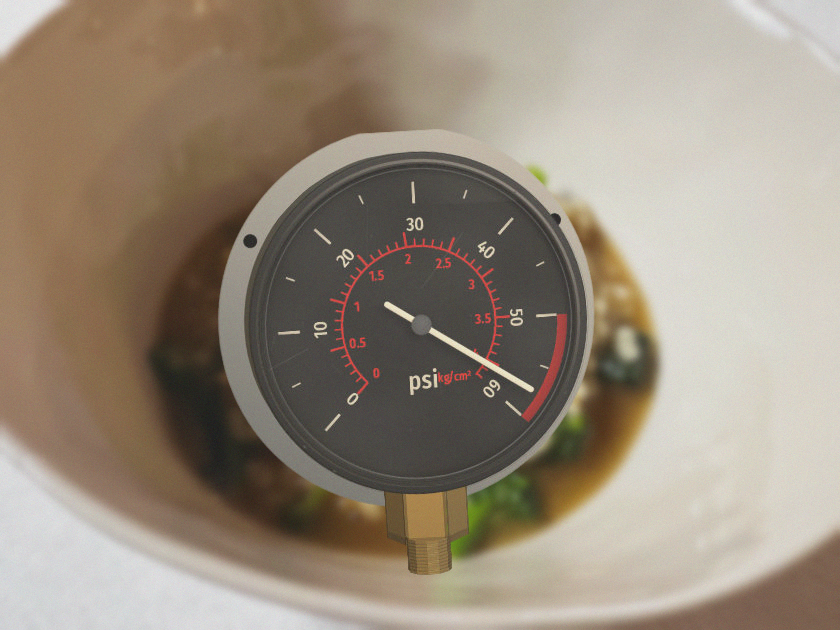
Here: 57.5 psi
